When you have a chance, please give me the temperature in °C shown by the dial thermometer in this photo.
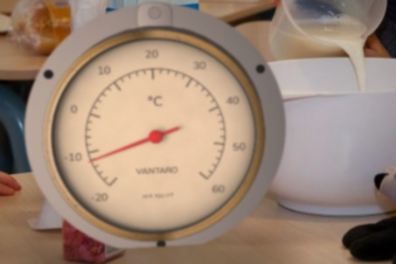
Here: -12 °C
